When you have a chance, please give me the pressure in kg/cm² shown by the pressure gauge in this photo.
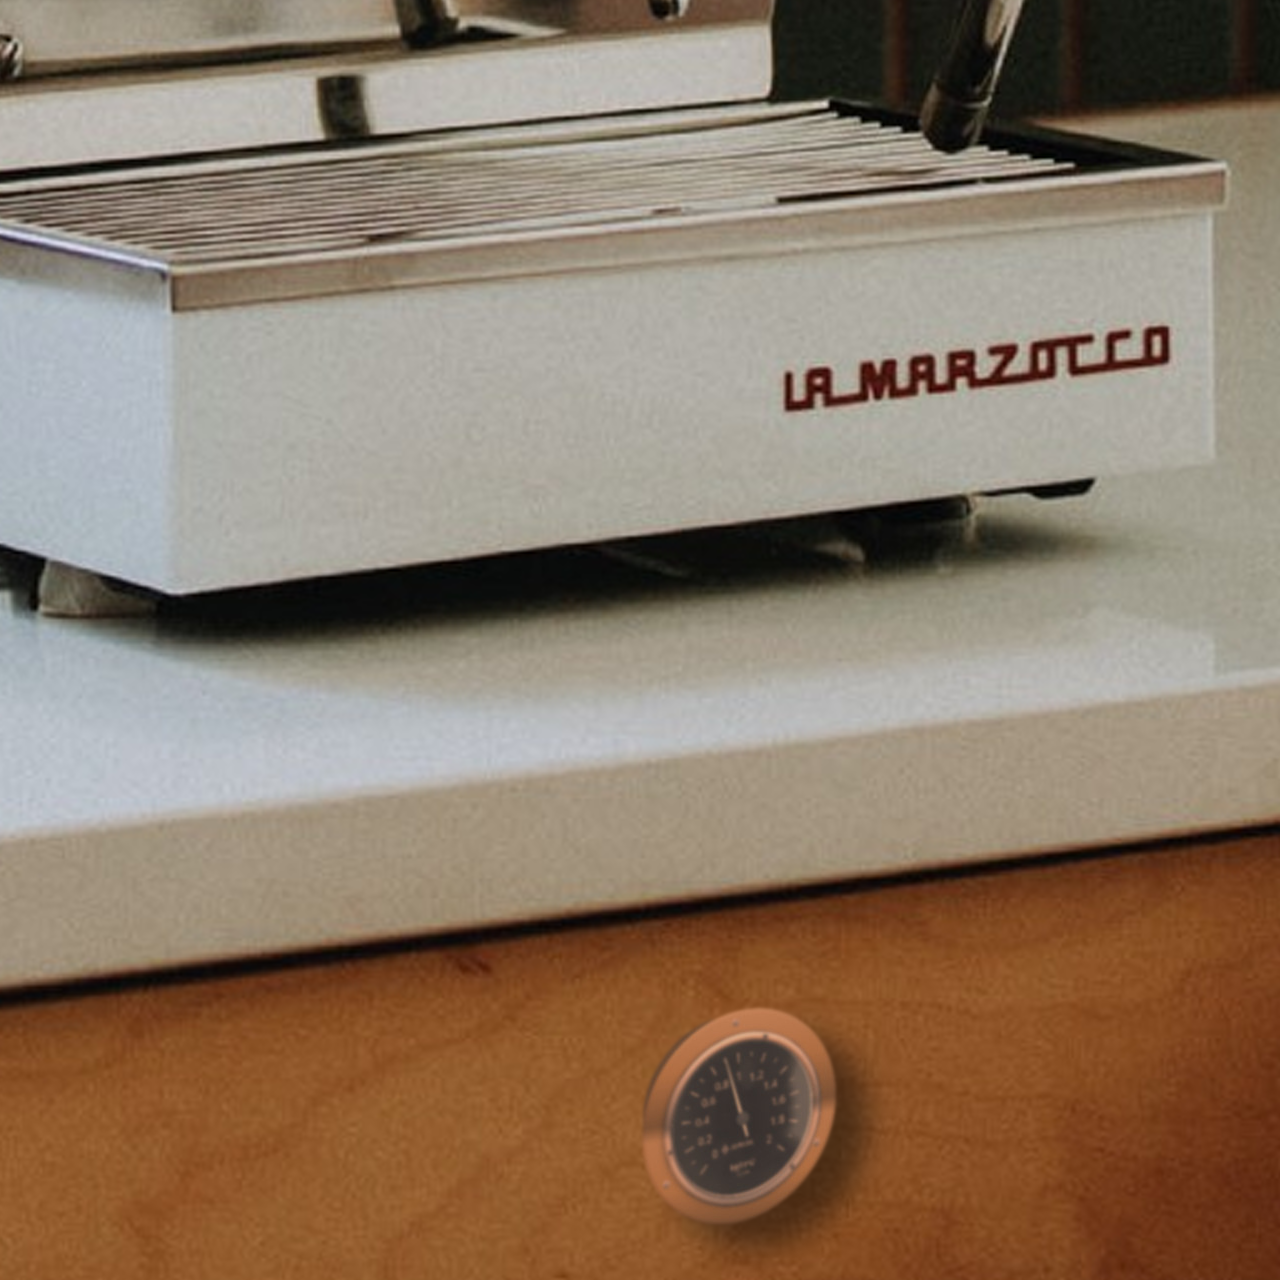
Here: 0.9 kg/cm²
